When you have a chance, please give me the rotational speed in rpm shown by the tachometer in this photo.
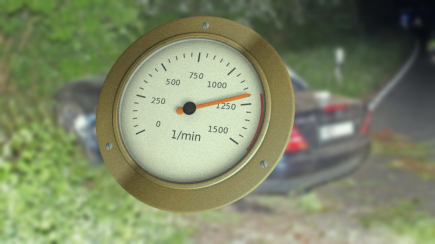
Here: 1200 rpm
